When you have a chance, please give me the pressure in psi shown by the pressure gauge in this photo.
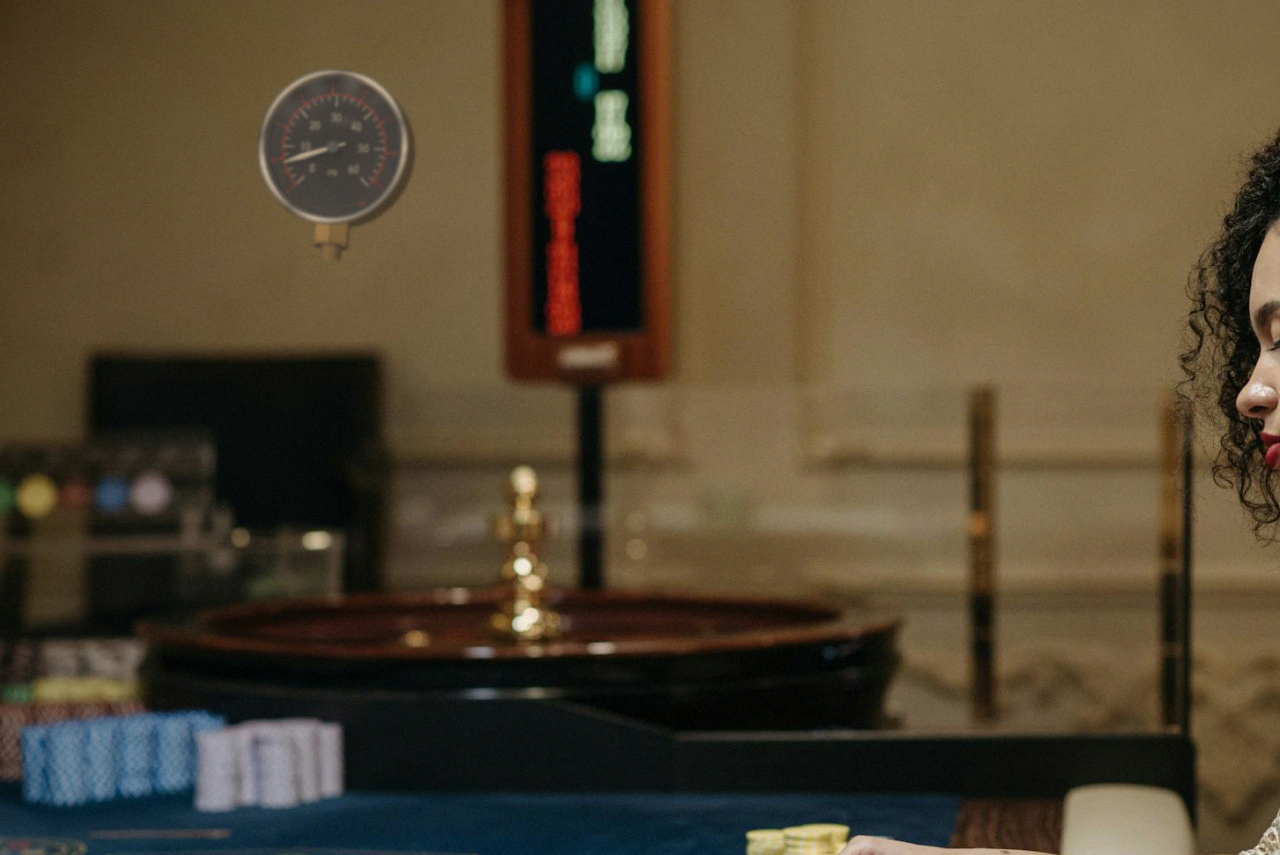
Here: 6 psi
